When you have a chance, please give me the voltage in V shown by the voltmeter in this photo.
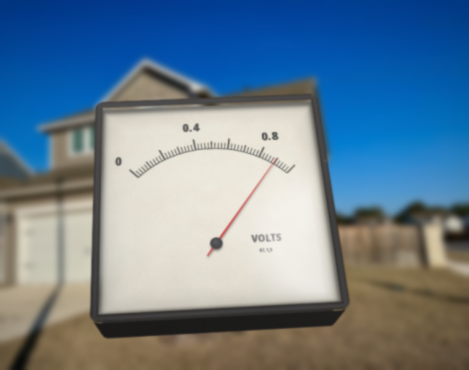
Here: 0.9 V
